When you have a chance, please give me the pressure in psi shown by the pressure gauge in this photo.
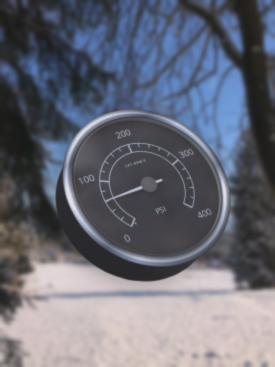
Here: 60 psi
